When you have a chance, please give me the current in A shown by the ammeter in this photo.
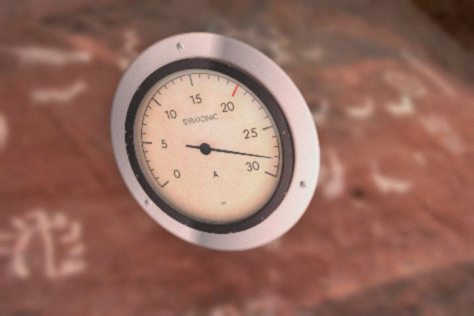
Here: 28 A
